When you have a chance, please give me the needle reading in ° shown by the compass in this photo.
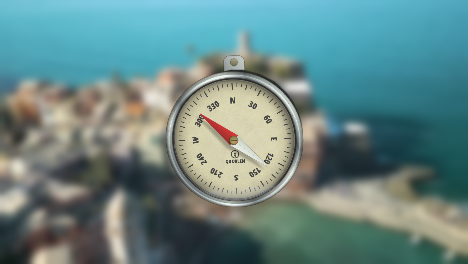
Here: 310 °
